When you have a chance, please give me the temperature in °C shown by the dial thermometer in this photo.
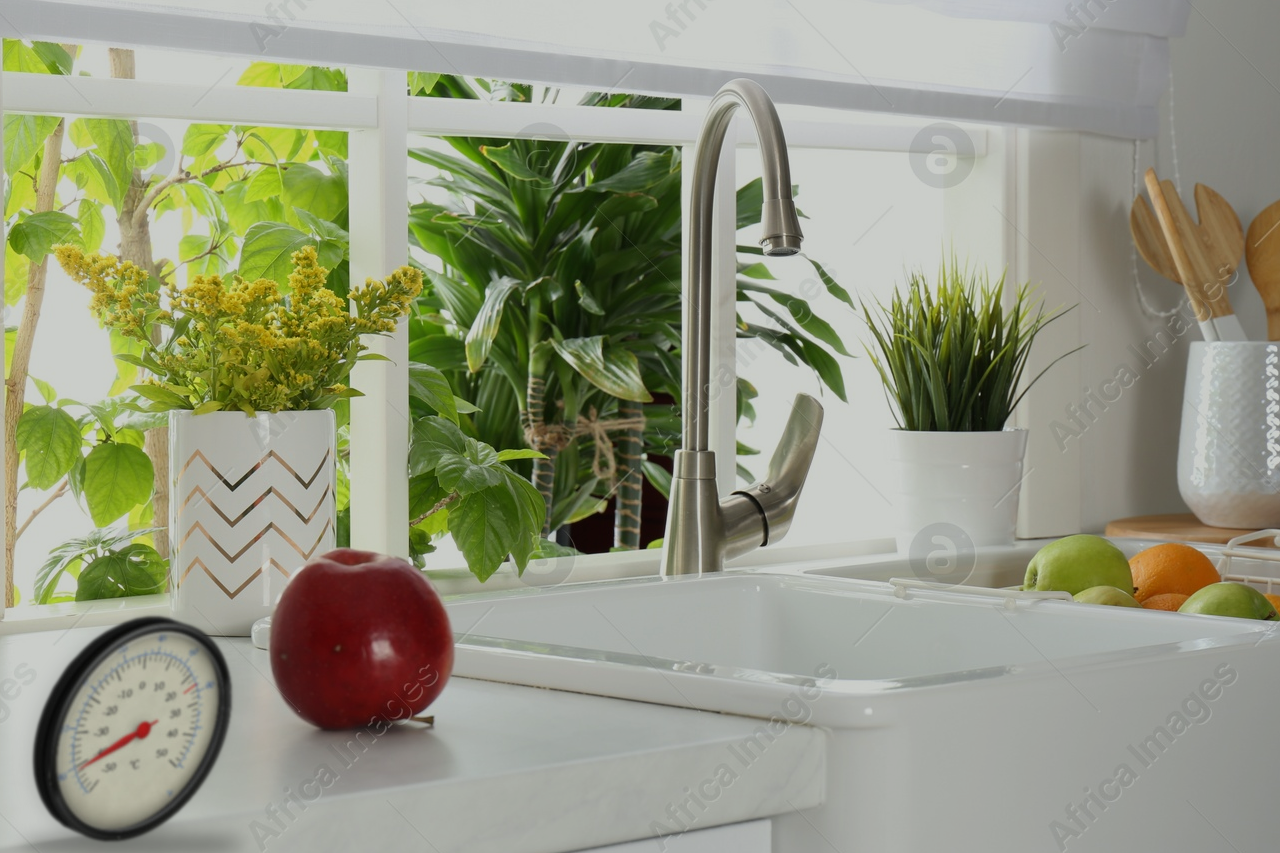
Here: -40 °C
